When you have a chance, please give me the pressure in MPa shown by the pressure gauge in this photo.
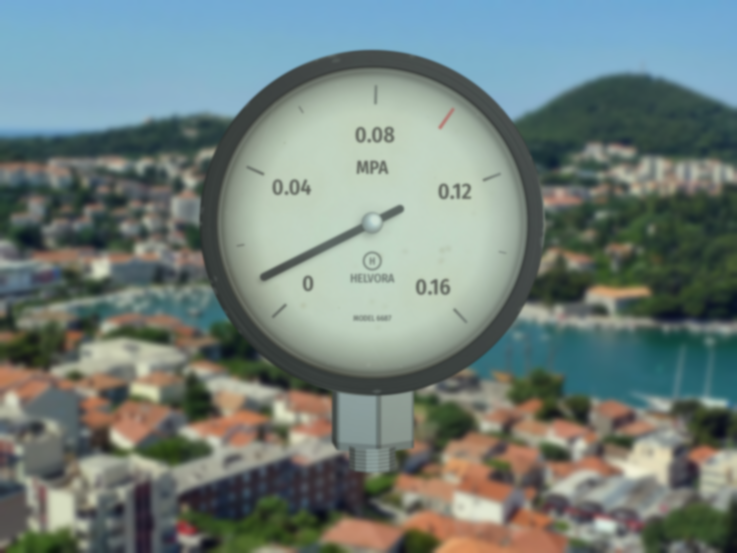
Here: 0.01 MPa
